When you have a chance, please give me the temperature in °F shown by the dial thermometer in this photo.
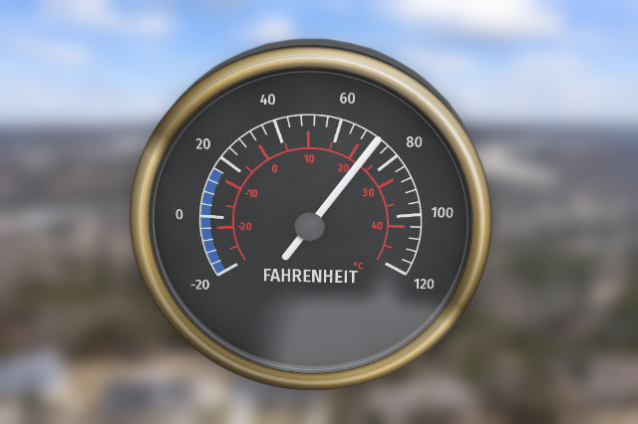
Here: 72 °F
